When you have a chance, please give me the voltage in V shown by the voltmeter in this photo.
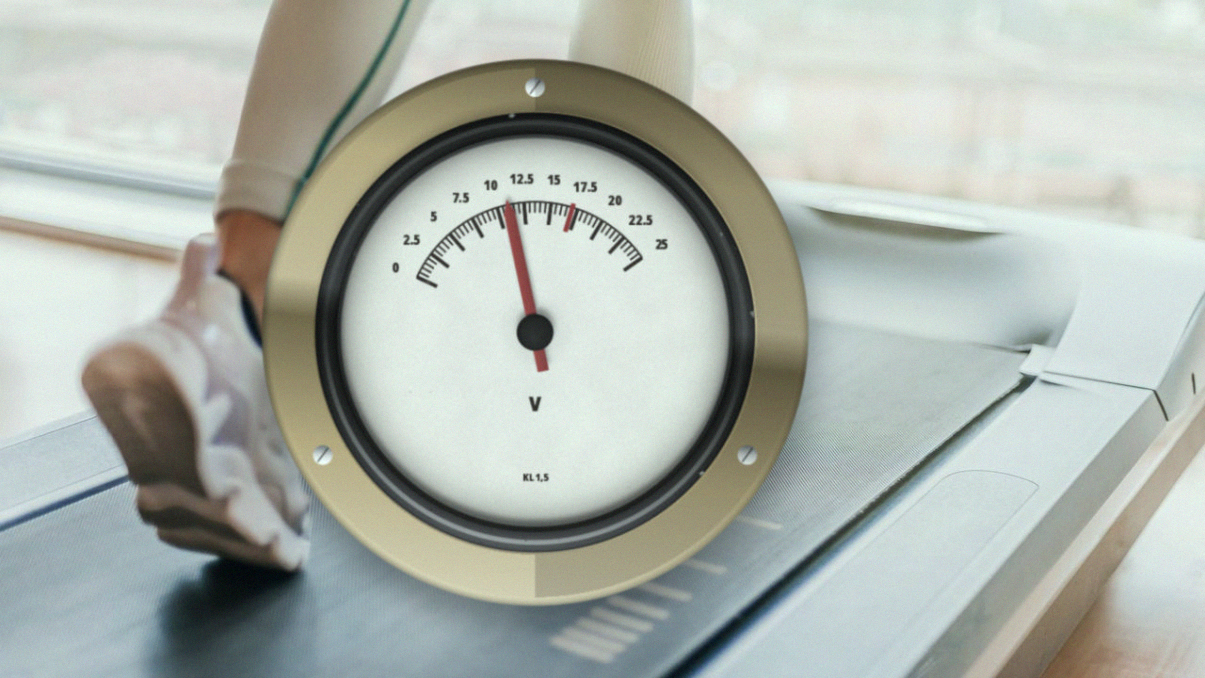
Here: 11 V
